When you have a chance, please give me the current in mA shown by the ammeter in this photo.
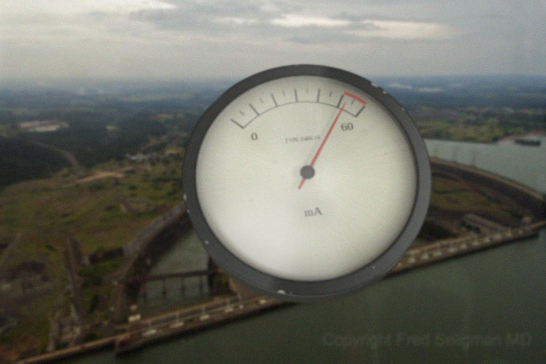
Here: 52.5 mA
